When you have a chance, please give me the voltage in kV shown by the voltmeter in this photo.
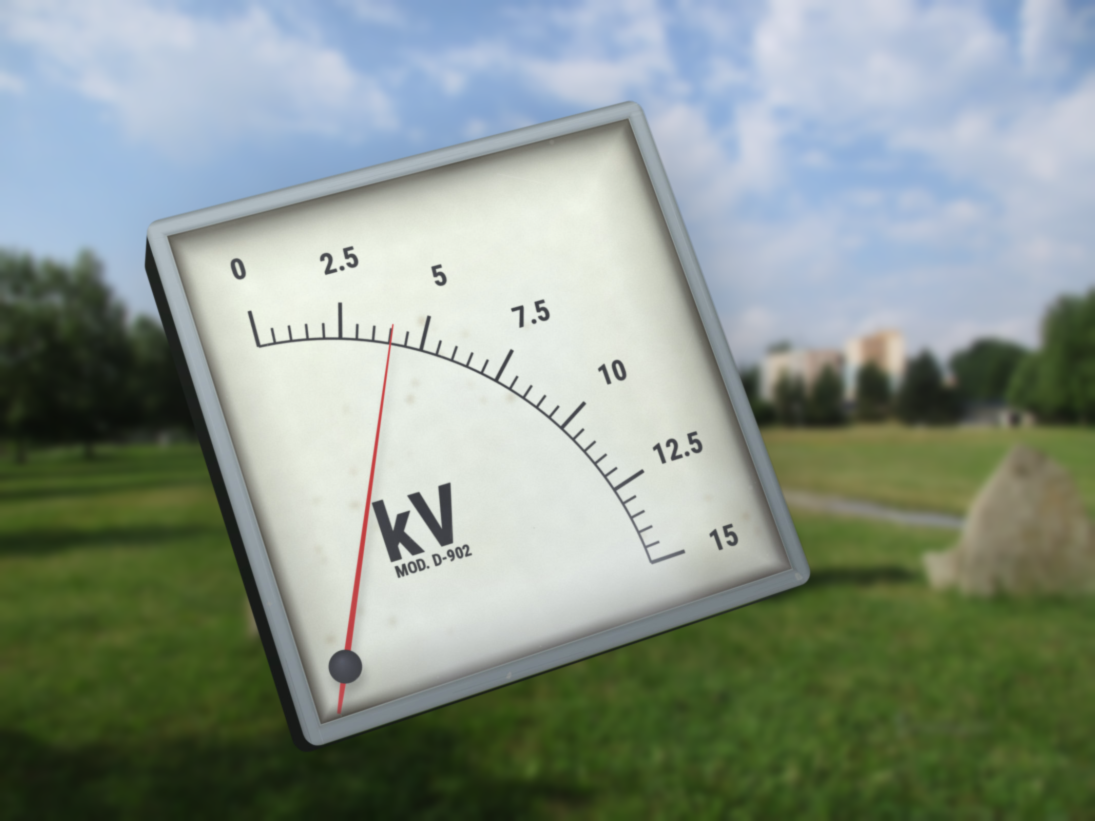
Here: 4 kV
